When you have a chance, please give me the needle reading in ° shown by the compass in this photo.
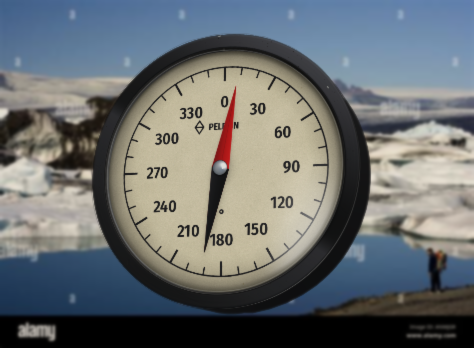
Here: 10 °
